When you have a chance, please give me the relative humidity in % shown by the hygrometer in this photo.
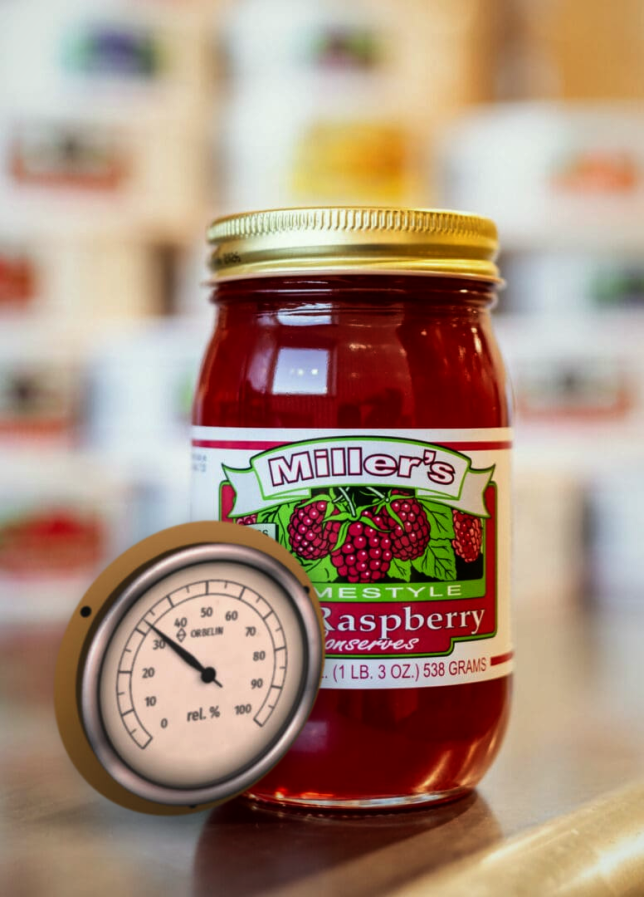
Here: 32.5 %
